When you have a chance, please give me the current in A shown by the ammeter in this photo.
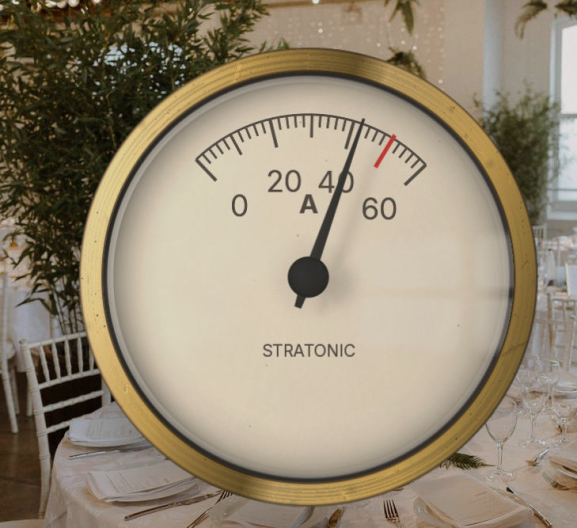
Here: 42 A
